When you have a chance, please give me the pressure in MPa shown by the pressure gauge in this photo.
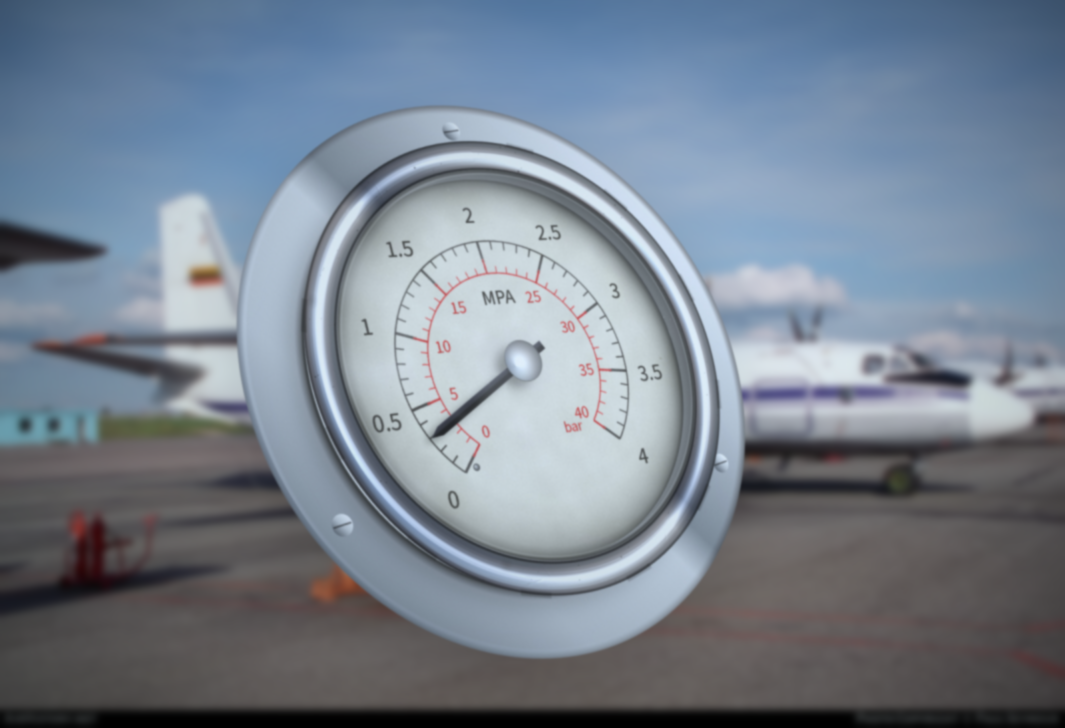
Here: 0.3 MPa
